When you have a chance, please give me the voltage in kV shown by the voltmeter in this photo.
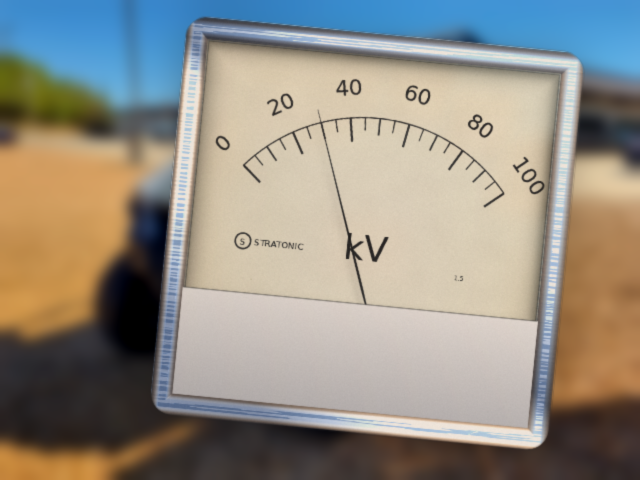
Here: 30 kV
